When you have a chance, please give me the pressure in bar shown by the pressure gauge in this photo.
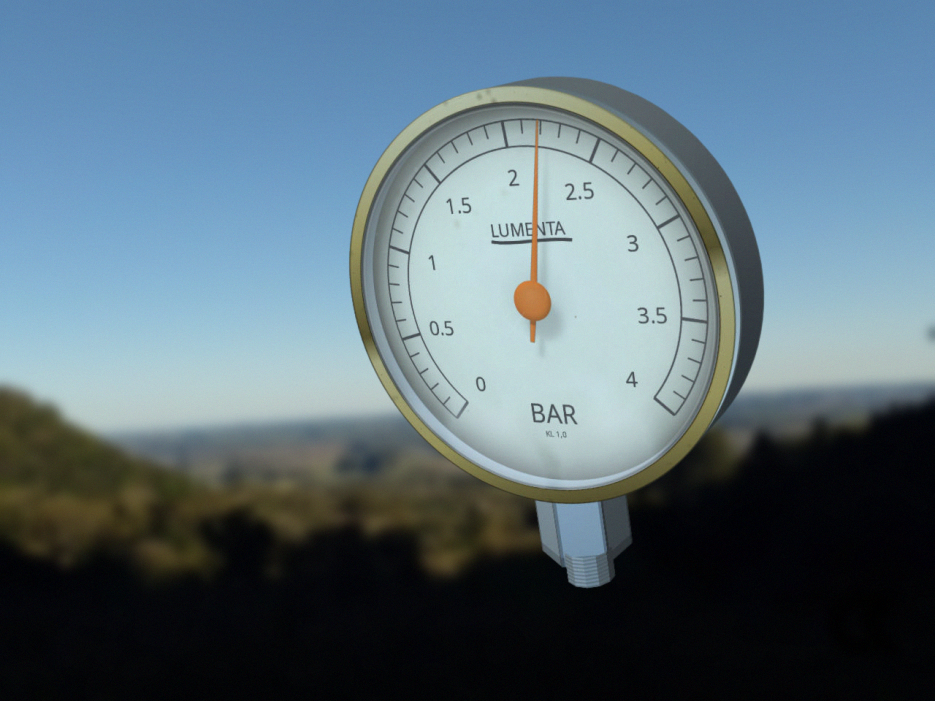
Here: 2.2 bar
